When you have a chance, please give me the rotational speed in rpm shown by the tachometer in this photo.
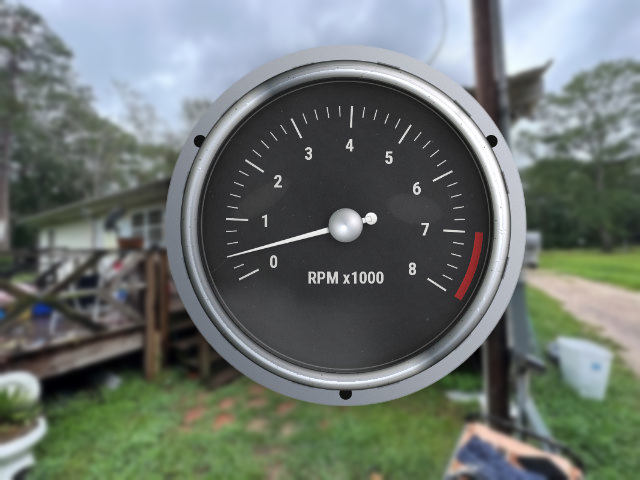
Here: 400 rpm
